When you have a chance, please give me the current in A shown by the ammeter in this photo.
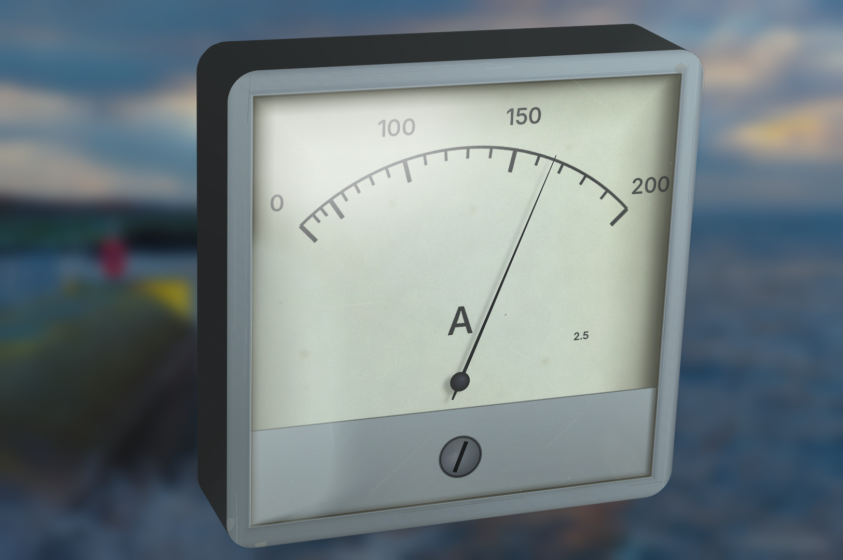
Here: 165 A
